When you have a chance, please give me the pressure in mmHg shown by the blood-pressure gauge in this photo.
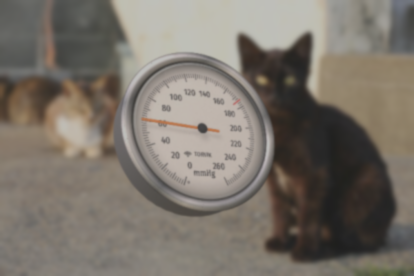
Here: 60 mmHg
